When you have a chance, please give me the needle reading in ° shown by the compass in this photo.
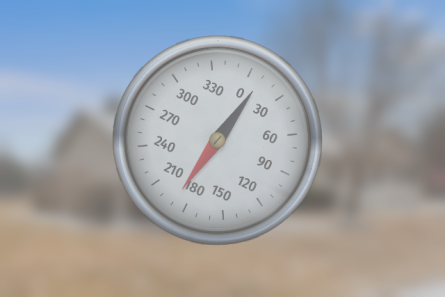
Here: 190 °
